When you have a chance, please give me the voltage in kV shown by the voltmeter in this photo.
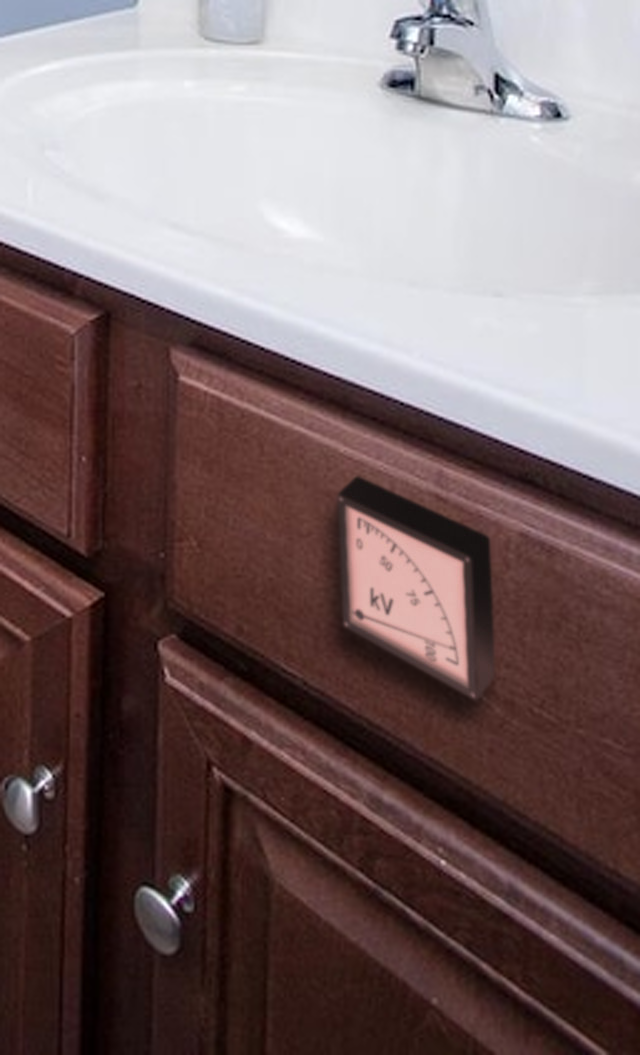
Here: 95 kV
